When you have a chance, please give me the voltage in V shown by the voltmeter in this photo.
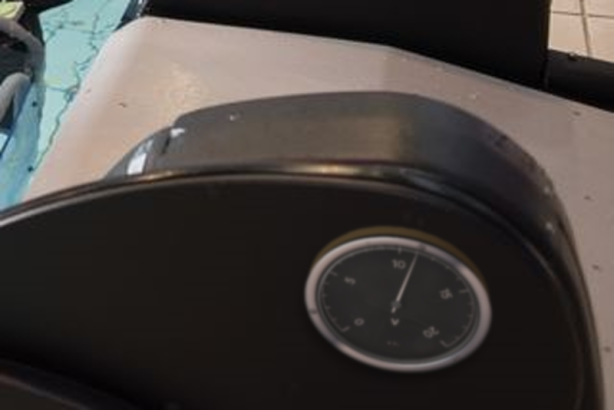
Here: 11 V
